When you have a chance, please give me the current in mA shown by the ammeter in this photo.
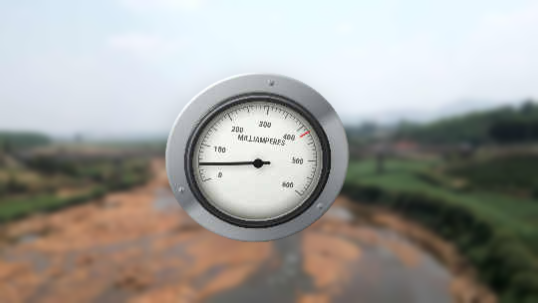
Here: 50 mA
